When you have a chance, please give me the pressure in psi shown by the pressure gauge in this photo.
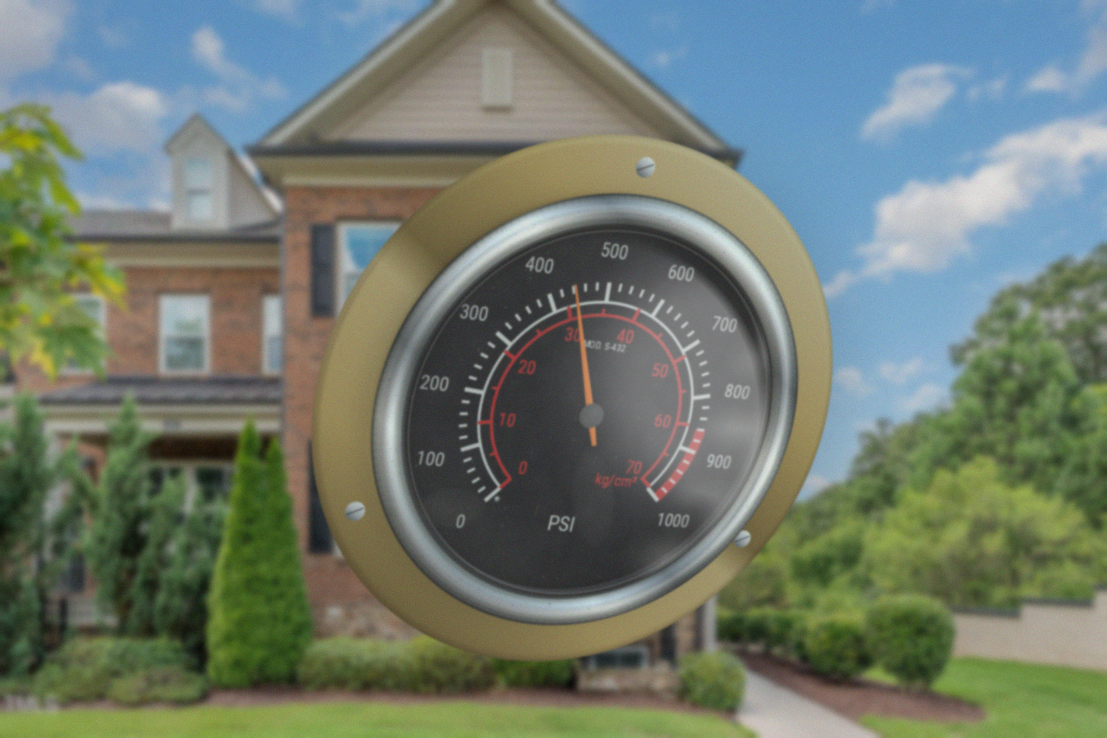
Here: 440 psi
